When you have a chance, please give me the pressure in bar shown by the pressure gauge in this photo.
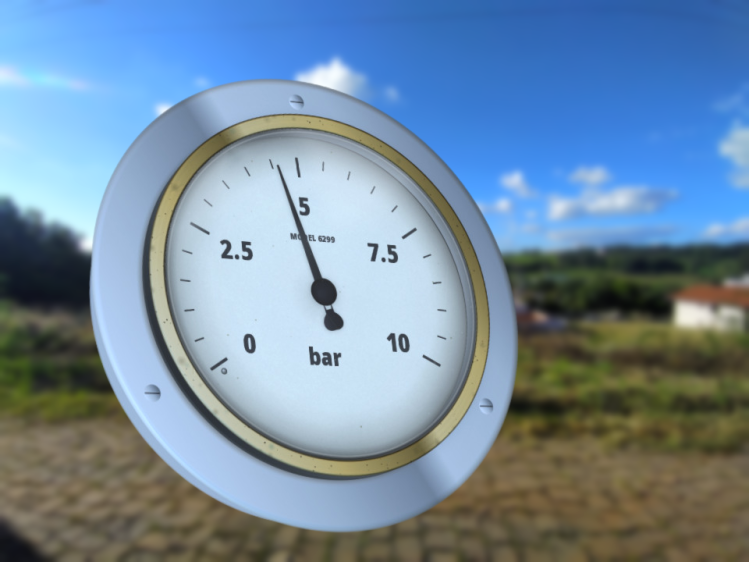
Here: 4.5 bar
